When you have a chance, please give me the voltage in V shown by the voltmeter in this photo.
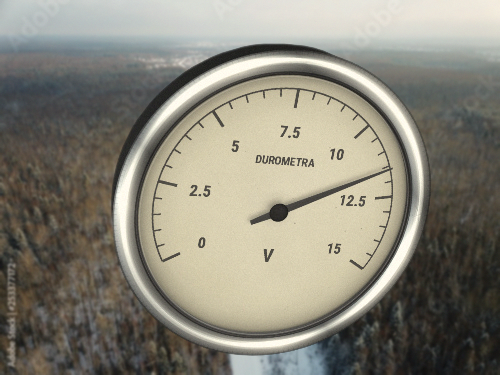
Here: 11.5 V
